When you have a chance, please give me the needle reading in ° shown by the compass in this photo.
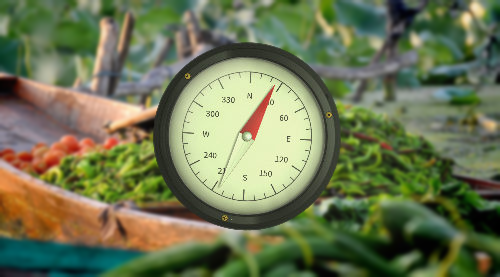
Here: 25 °
